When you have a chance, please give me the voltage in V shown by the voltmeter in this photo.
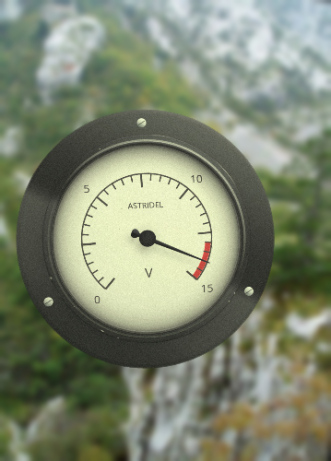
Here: 14 V
